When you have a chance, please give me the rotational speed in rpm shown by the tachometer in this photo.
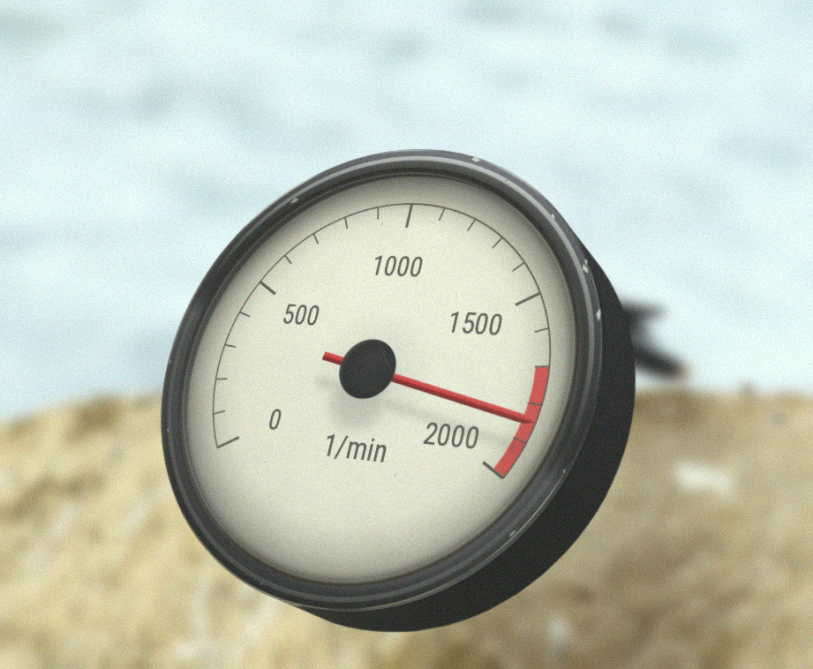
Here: 1850 rpm
